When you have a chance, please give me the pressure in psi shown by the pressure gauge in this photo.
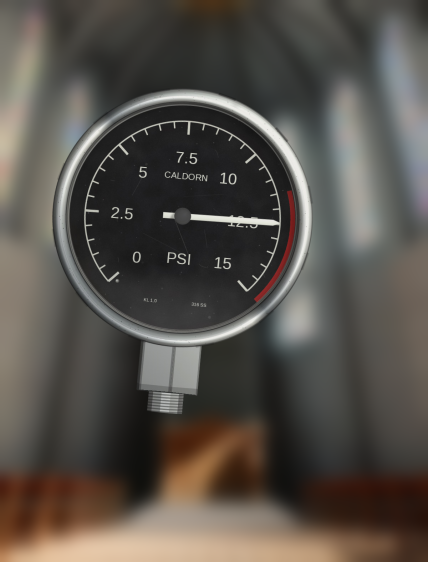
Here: 12.5 psi
